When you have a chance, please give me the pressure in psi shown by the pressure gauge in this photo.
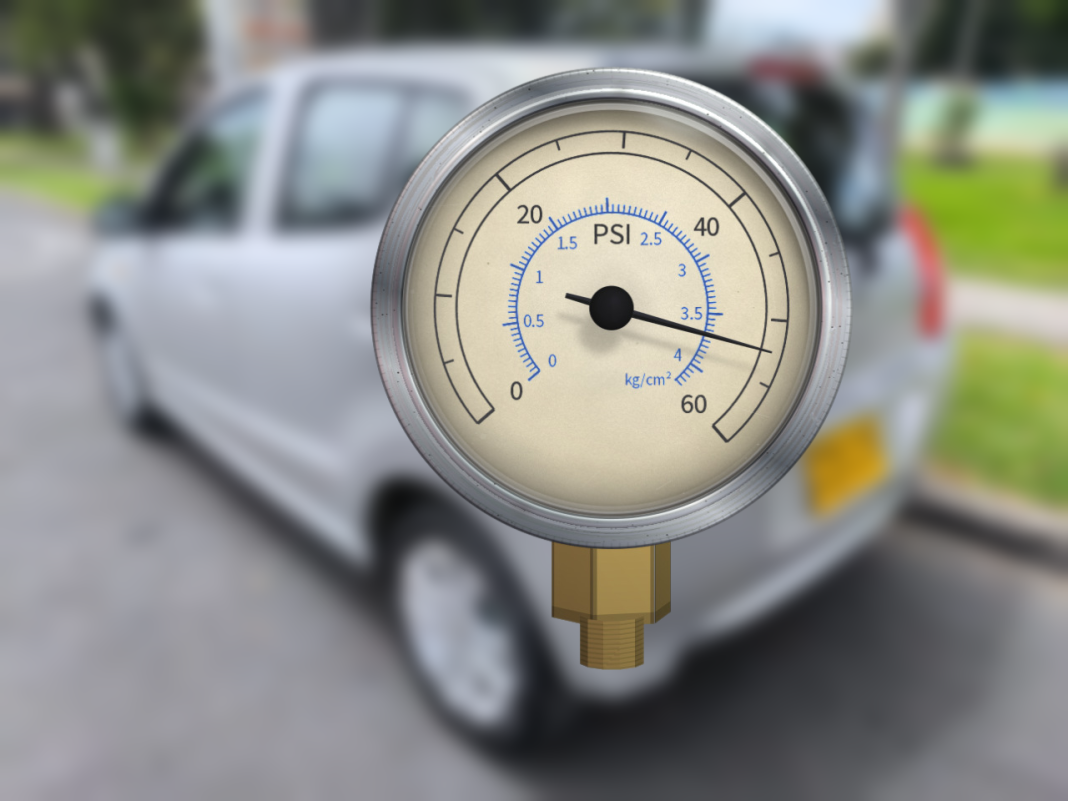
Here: 52.5 psi
